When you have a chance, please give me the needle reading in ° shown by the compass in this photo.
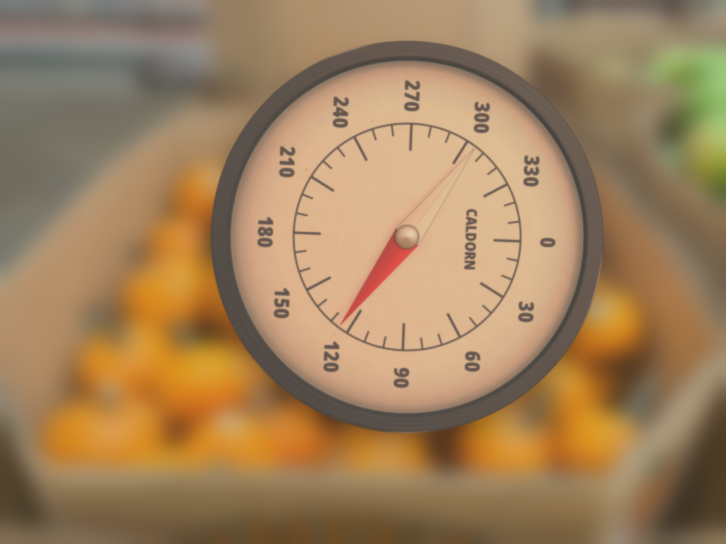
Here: 125 °
